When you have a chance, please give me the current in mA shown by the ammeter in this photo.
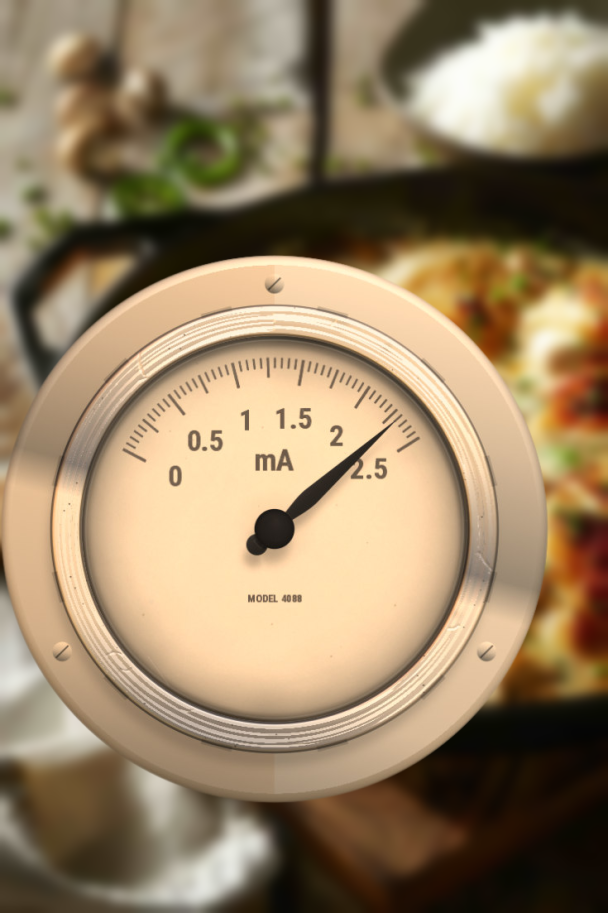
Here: 2.3 mA
